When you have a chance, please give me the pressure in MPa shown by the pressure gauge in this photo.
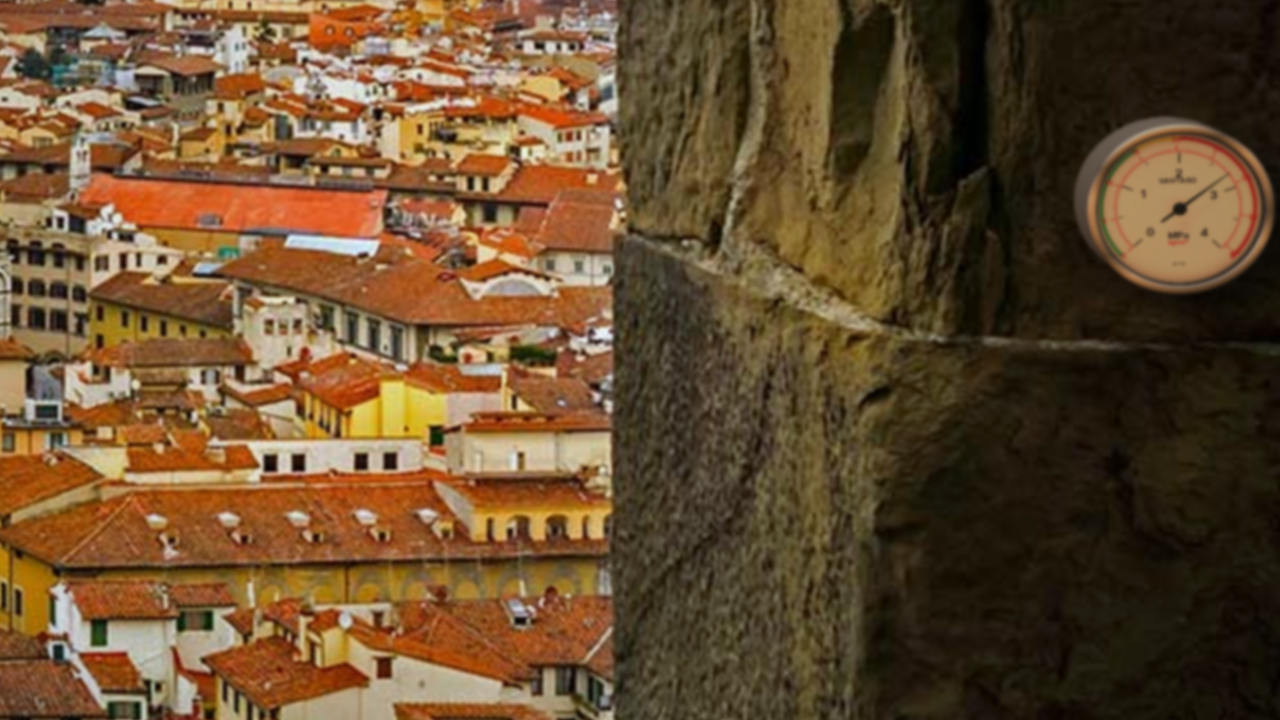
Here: 2.75 MPa
